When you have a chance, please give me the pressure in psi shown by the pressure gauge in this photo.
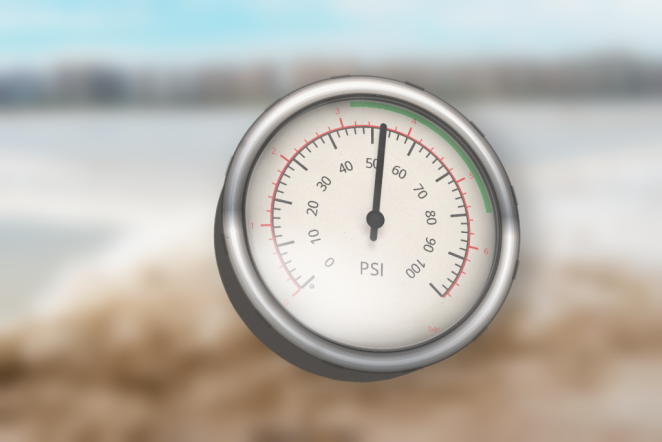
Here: 52 psi
